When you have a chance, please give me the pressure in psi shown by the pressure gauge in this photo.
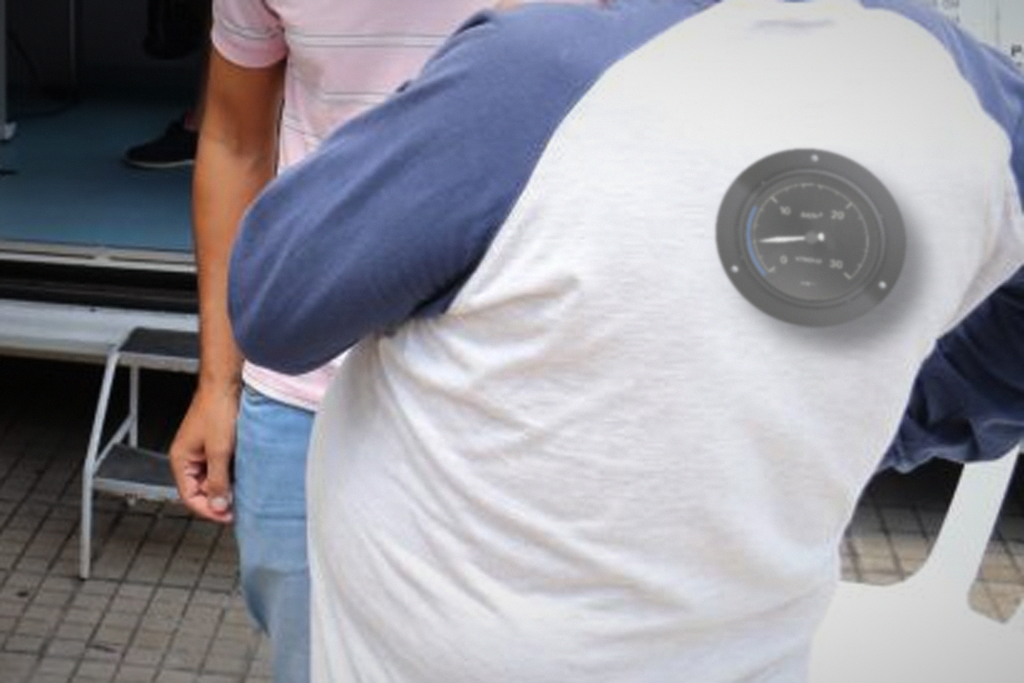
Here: 4 psi
